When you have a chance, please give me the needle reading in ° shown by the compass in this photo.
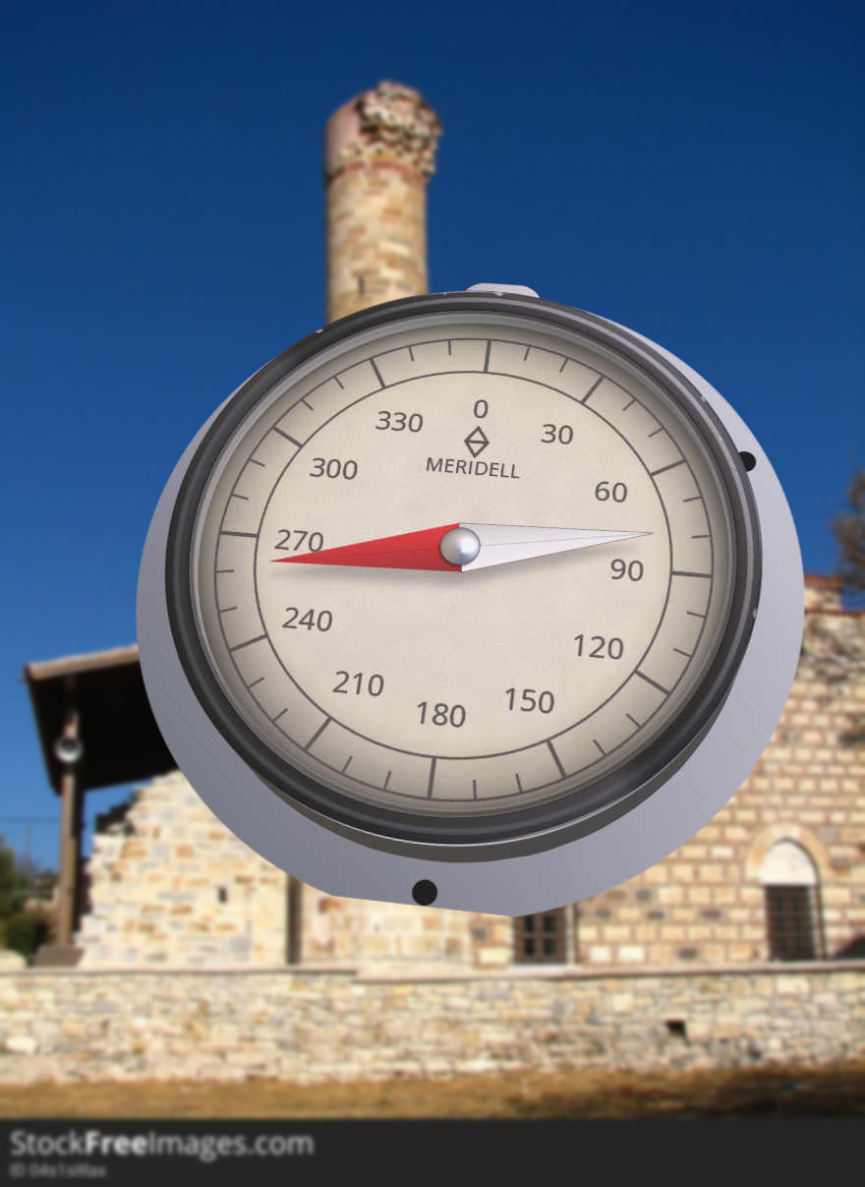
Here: 260 °
